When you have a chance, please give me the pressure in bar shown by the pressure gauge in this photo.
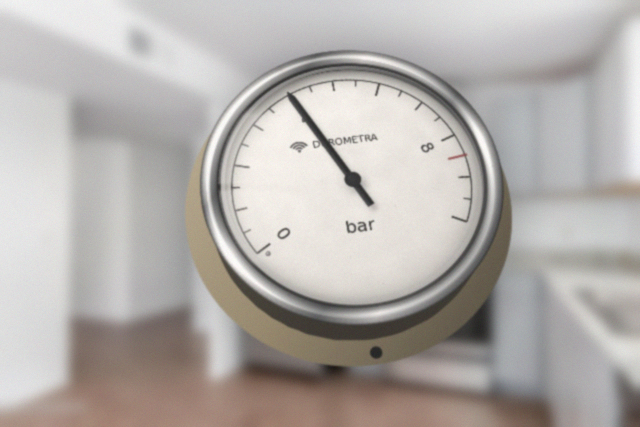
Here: 4 bar
